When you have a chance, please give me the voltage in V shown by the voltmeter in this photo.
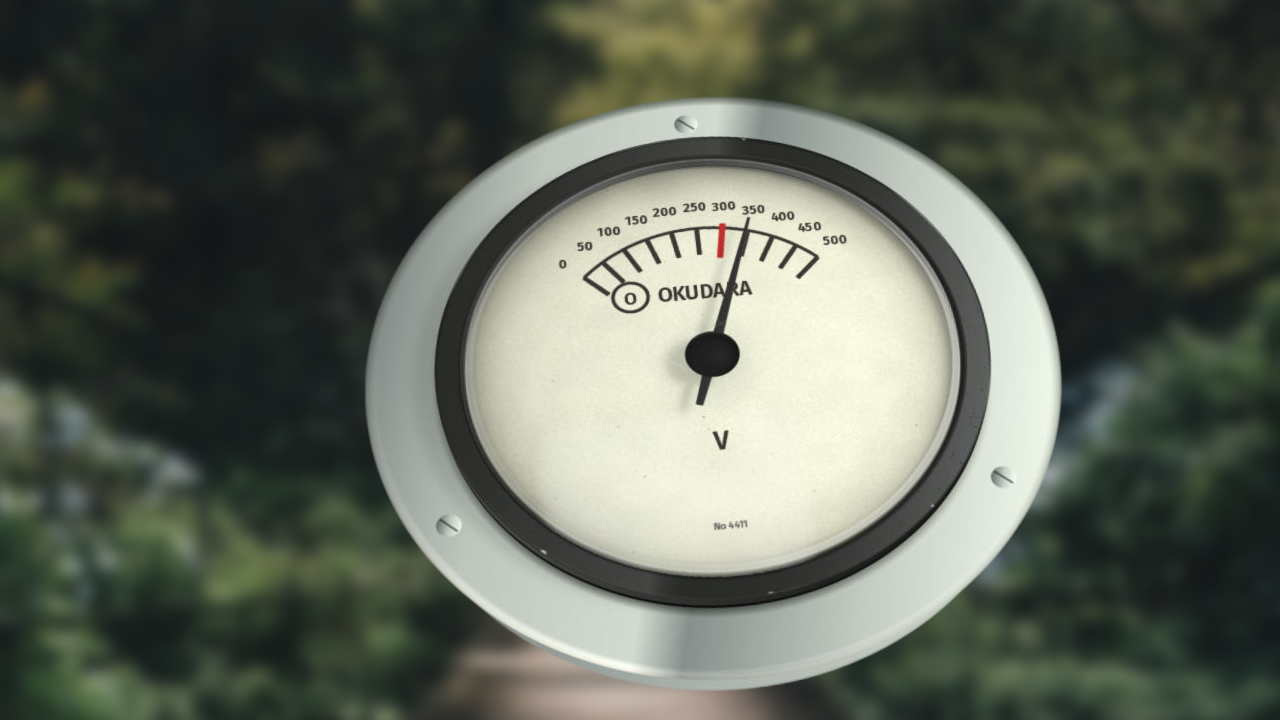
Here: 350 V
